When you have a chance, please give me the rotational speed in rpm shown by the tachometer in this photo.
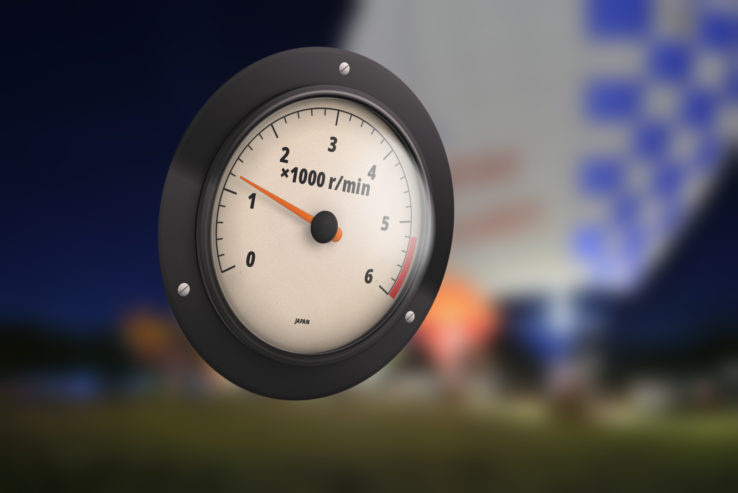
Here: 1200 rpm
